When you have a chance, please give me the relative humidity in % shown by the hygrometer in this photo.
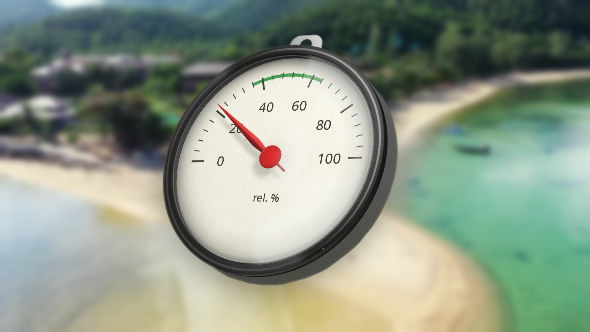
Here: 22 %
